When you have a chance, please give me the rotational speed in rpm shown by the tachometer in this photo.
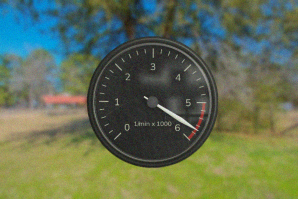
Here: 5700 rpm
